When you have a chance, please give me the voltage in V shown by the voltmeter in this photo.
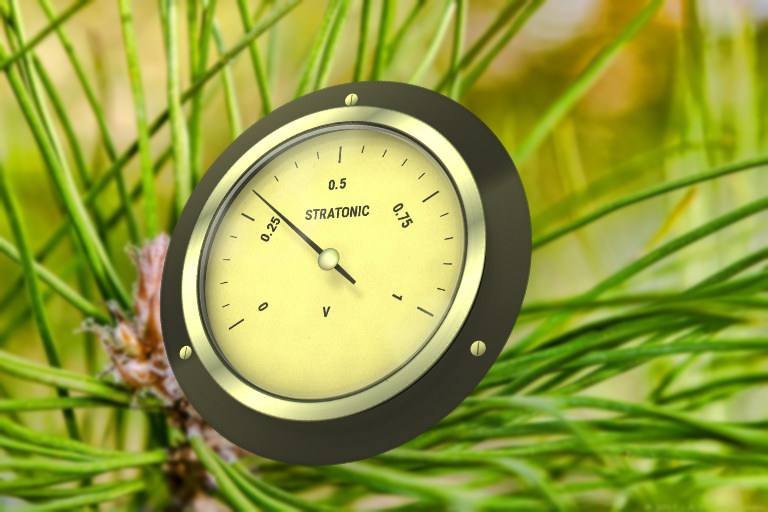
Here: 0.3 V
